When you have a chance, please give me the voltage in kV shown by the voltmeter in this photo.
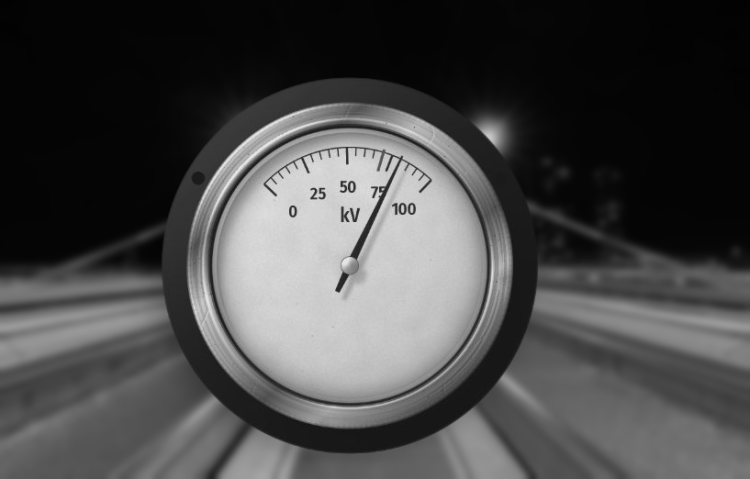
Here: 80 kV
